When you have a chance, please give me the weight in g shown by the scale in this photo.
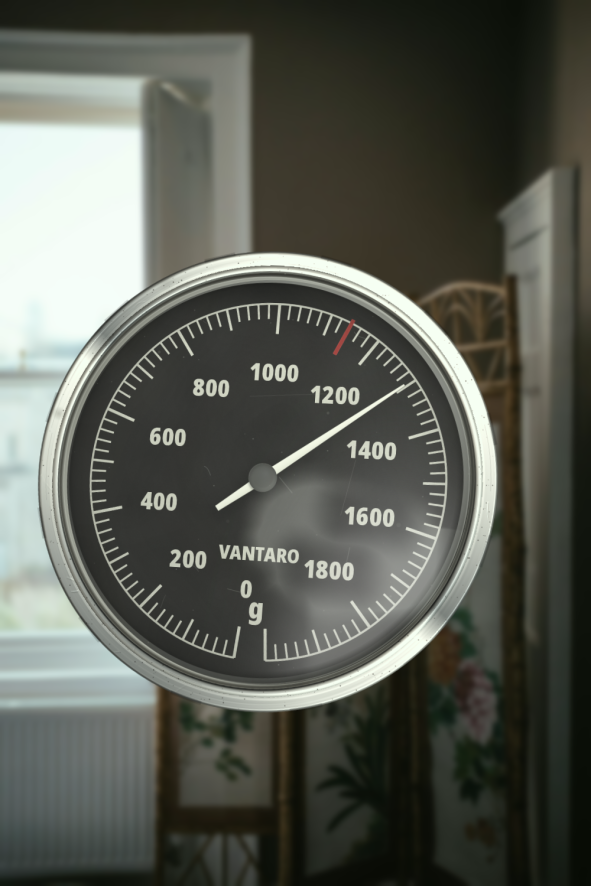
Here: 1300 g
